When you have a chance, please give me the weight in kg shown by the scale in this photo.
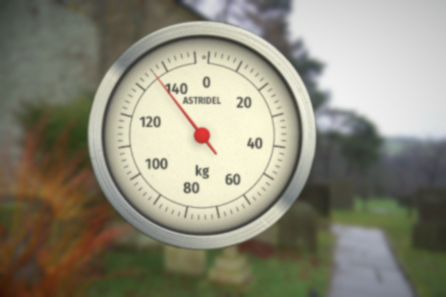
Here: 136 kg
